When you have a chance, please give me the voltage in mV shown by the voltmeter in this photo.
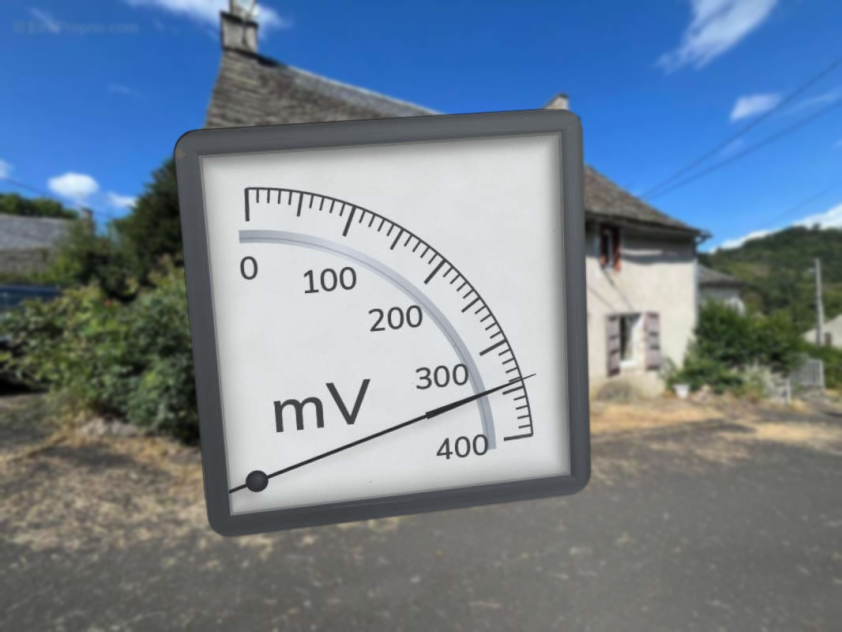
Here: 340 mV
